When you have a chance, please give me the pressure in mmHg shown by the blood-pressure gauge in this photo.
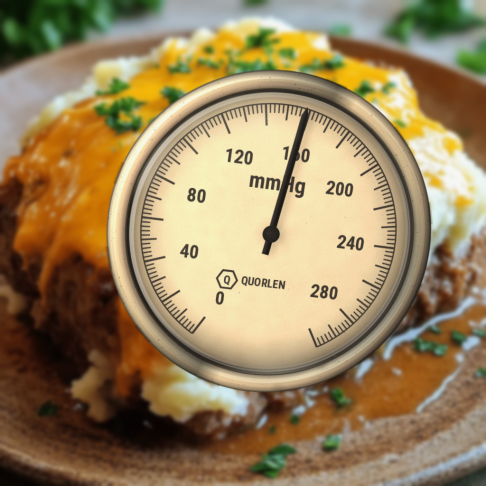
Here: 158 mmHg
